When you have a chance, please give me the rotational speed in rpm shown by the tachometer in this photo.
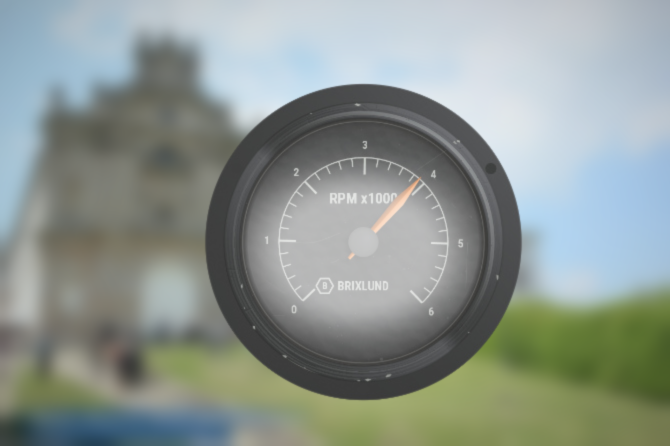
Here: 3900 rpm
